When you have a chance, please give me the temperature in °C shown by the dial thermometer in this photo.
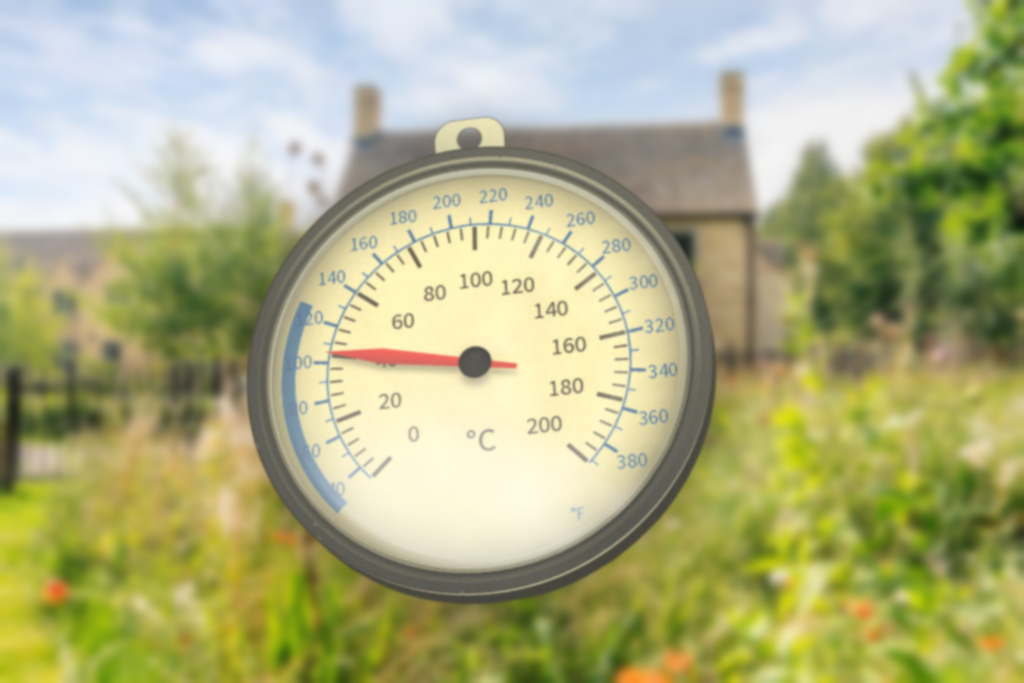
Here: 40 °C
